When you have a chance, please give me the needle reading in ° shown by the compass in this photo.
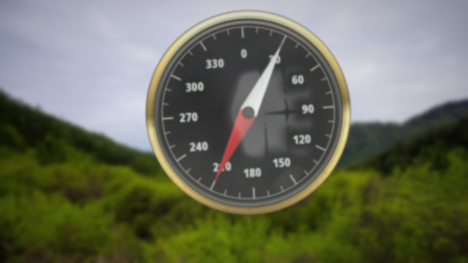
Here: 210 °
